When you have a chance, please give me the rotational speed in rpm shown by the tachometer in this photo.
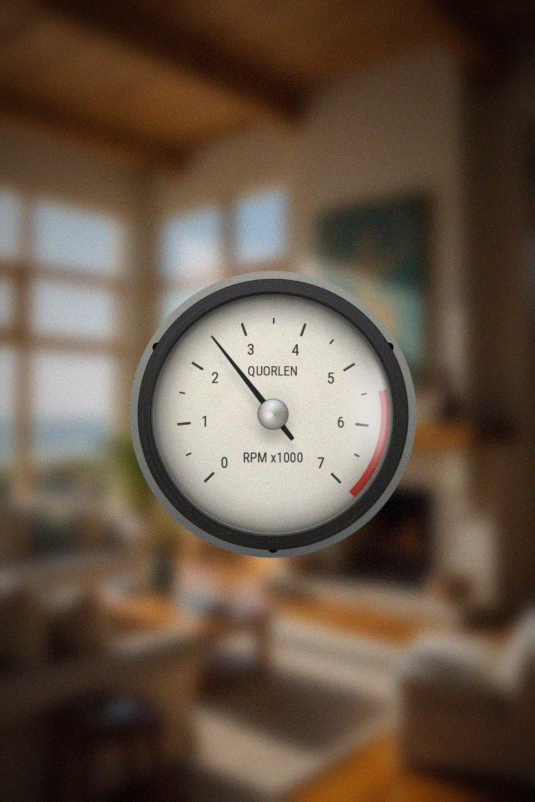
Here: 2500 rpm
